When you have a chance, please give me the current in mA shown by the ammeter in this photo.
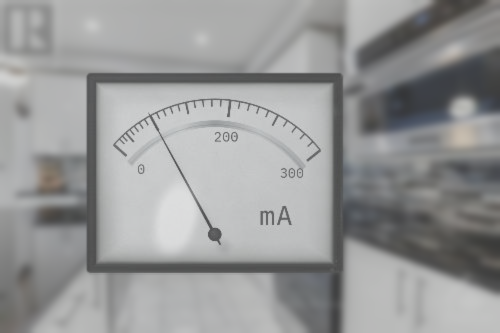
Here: 100 mA
